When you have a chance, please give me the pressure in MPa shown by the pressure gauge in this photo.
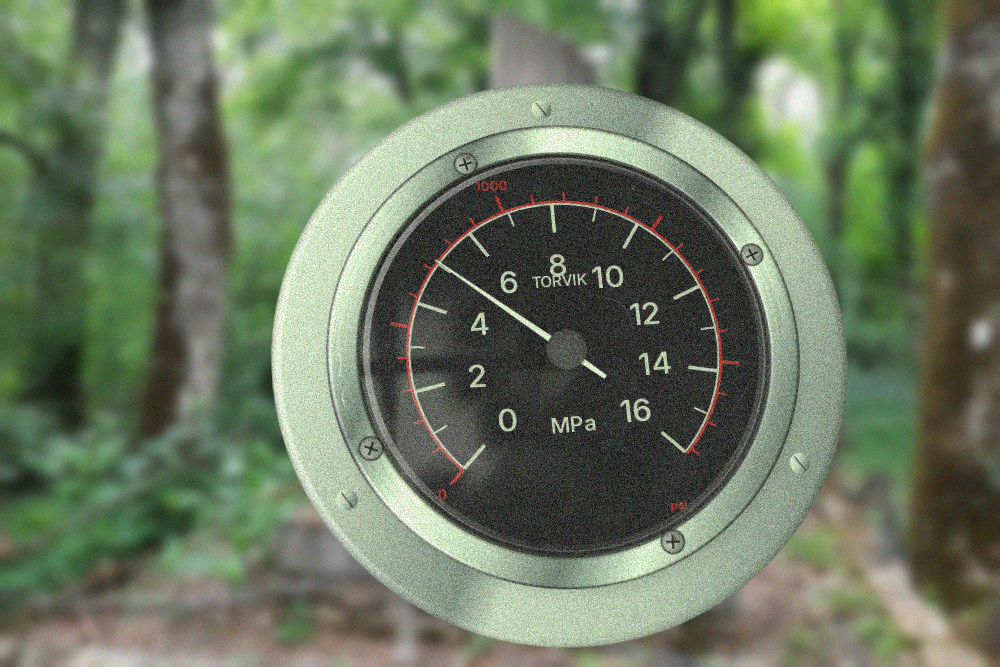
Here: 5 MPa
